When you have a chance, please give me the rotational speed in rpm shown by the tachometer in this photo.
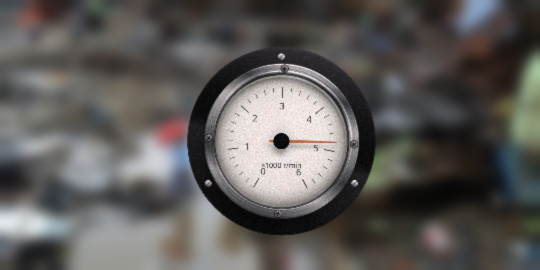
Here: 4800 rpm
